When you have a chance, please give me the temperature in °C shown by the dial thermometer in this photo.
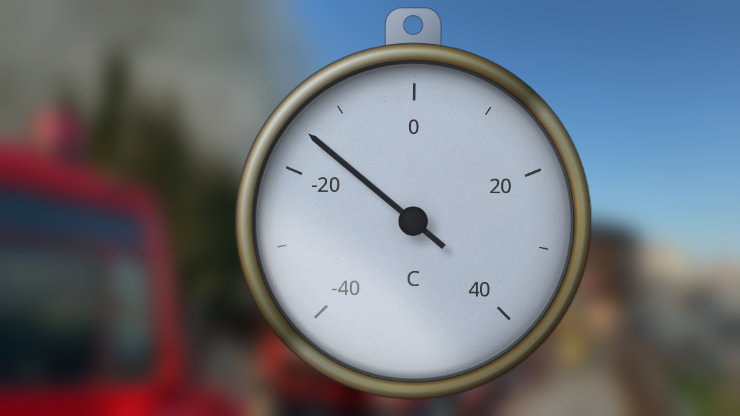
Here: -15 °C
